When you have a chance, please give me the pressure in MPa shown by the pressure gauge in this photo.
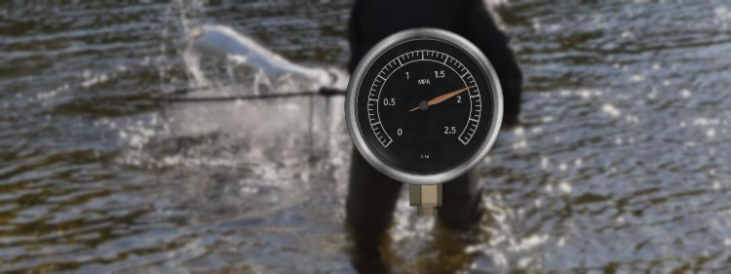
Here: 1.9 MPa
